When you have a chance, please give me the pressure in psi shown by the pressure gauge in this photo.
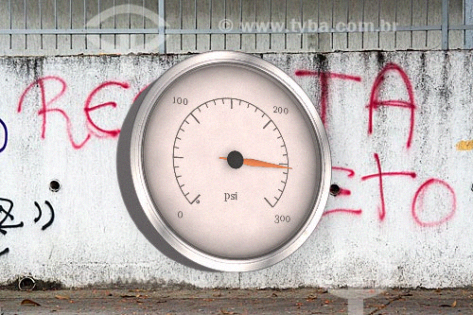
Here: 255 psi
